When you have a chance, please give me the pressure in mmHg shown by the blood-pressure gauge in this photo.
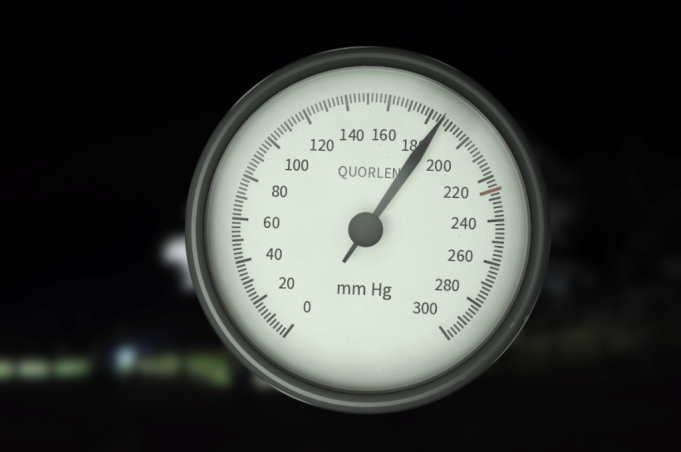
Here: 186 mmHg
